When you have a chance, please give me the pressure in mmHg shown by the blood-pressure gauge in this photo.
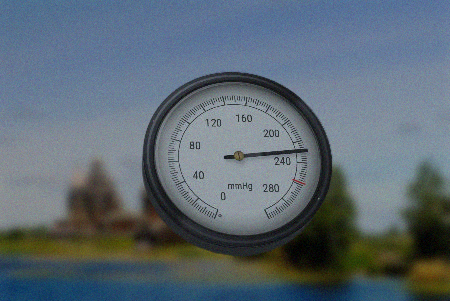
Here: 230 mmHg
